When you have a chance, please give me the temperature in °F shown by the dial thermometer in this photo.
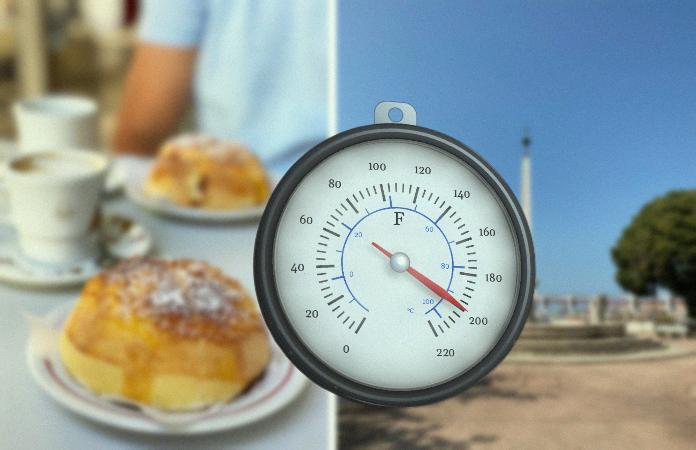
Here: 200 °F
